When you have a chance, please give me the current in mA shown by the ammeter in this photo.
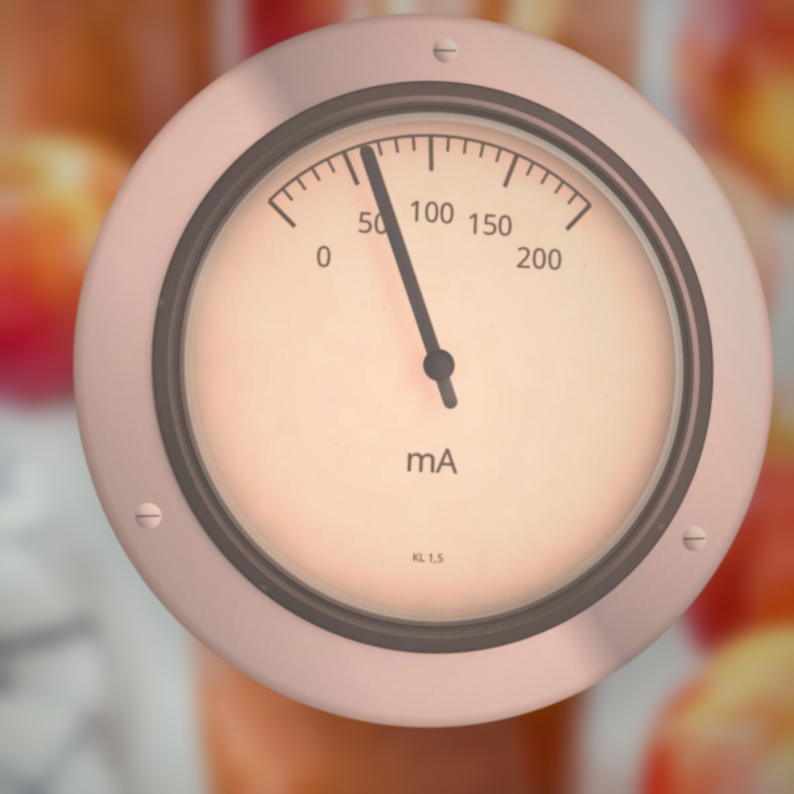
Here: 60 mA
